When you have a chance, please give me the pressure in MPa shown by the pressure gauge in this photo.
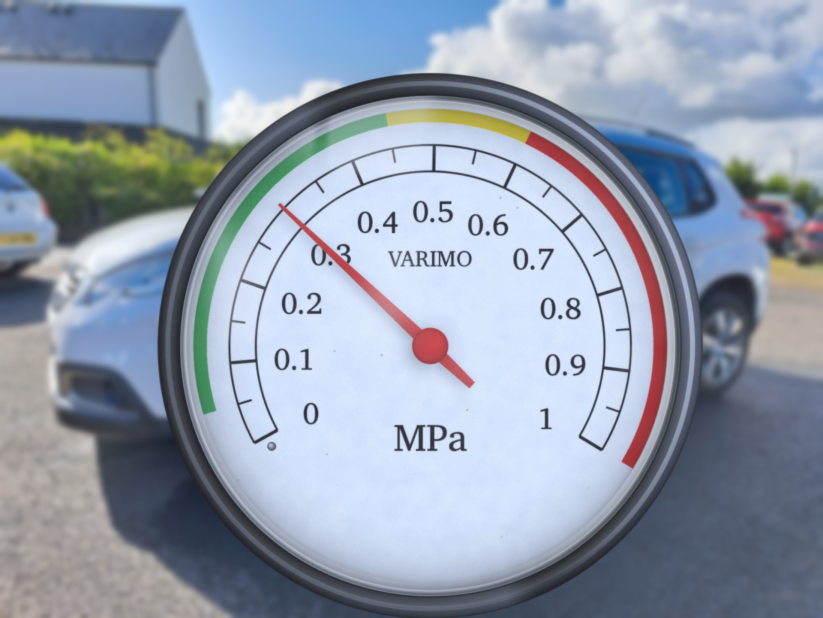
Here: 0.3 MPa
